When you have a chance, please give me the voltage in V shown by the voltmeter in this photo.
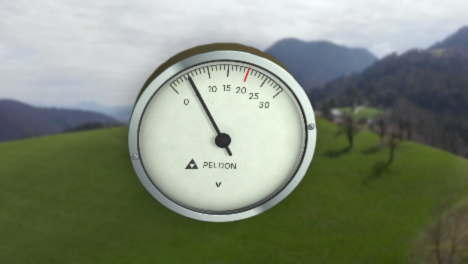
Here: 5 V
